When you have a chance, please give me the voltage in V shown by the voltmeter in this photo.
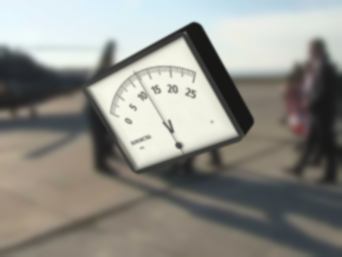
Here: 12.5 V
